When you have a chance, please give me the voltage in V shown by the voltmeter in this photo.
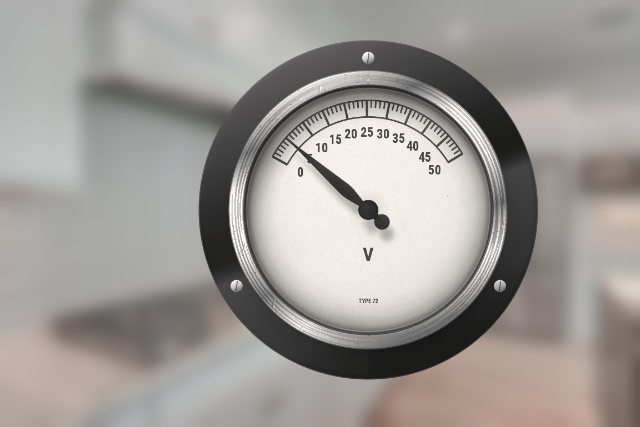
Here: 5 V
